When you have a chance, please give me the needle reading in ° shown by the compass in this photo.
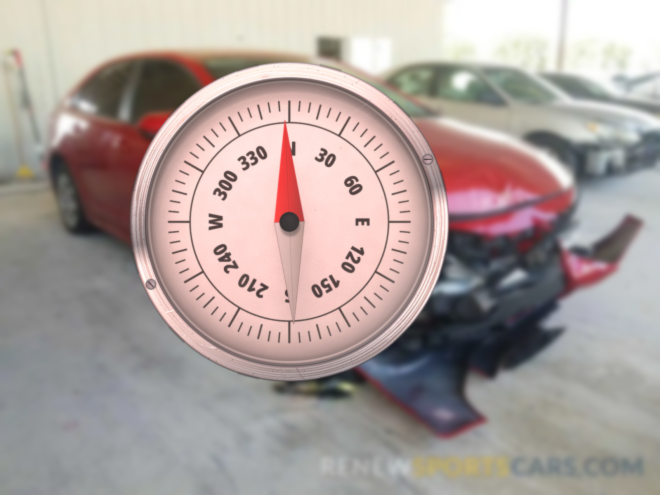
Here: 357.5 °
